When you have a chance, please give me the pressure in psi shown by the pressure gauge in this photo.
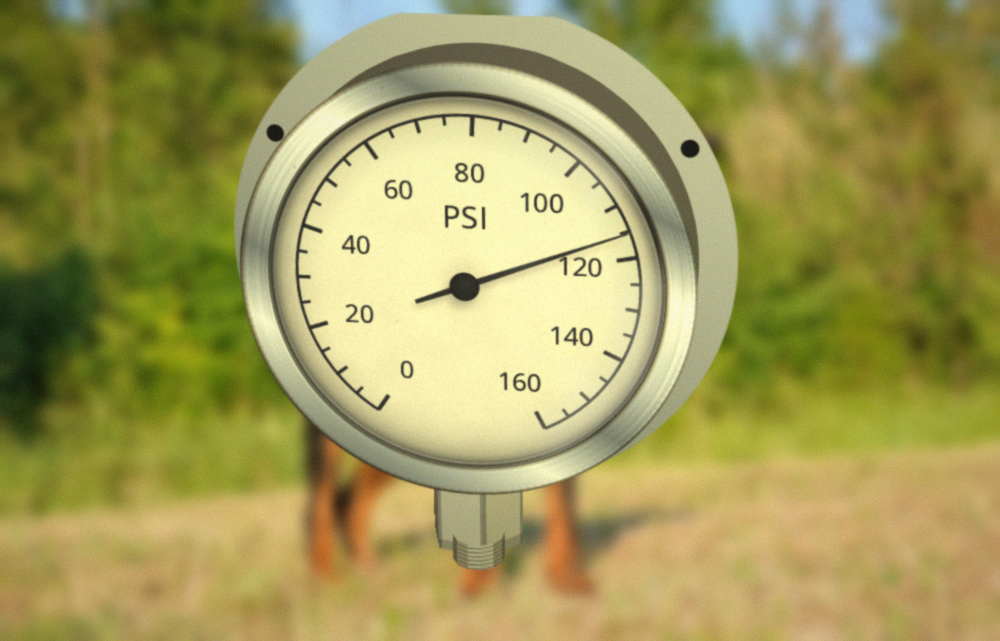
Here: 115 psi
